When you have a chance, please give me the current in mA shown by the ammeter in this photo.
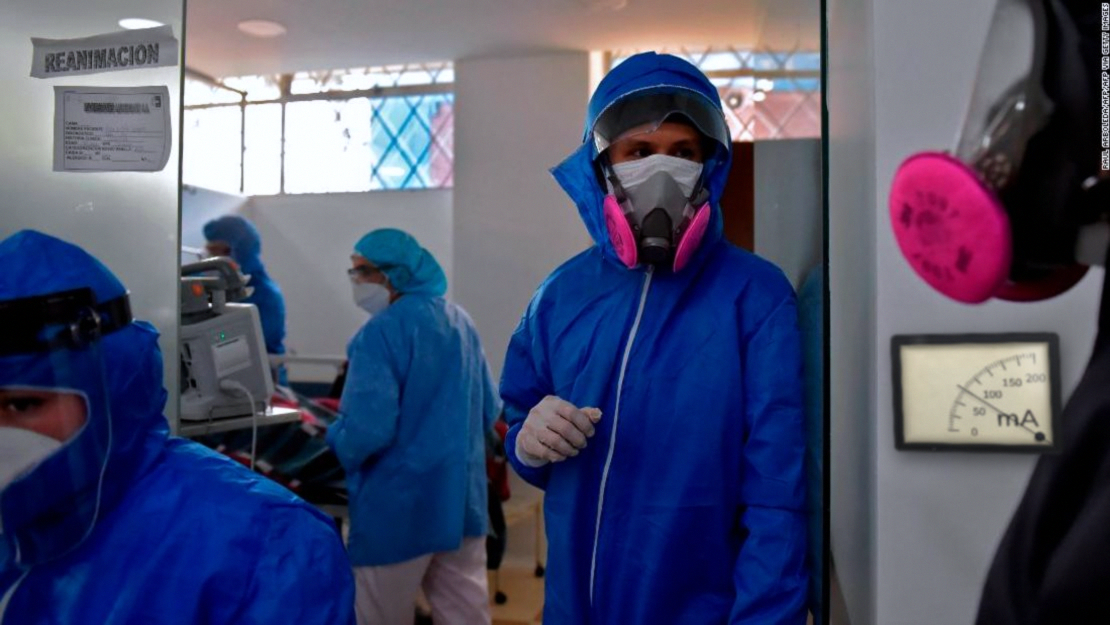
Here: 75 mA
